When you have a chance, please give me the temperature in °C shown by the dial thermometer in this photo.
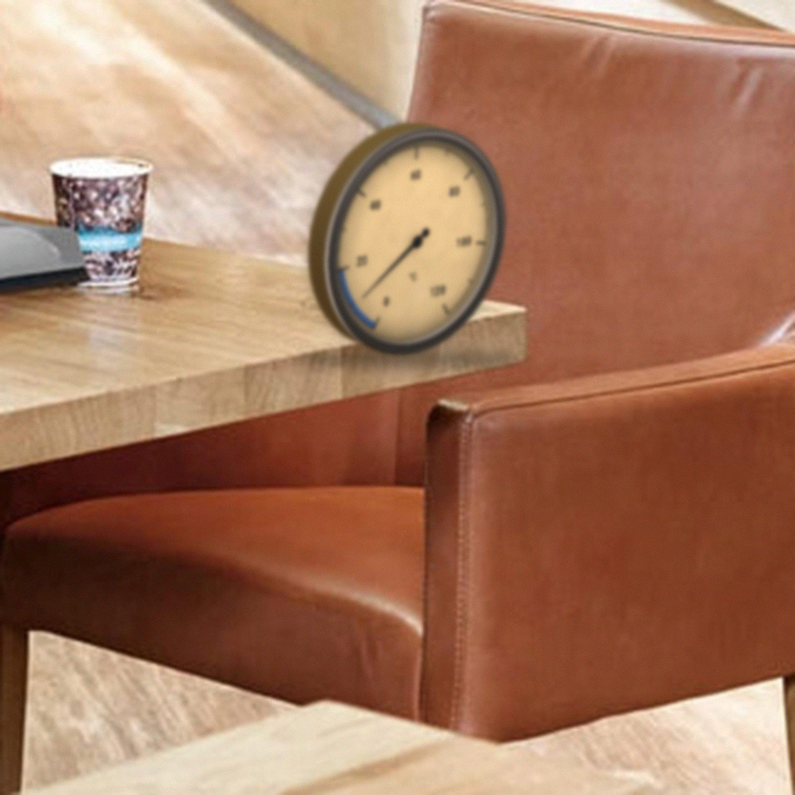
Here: 10 °C
